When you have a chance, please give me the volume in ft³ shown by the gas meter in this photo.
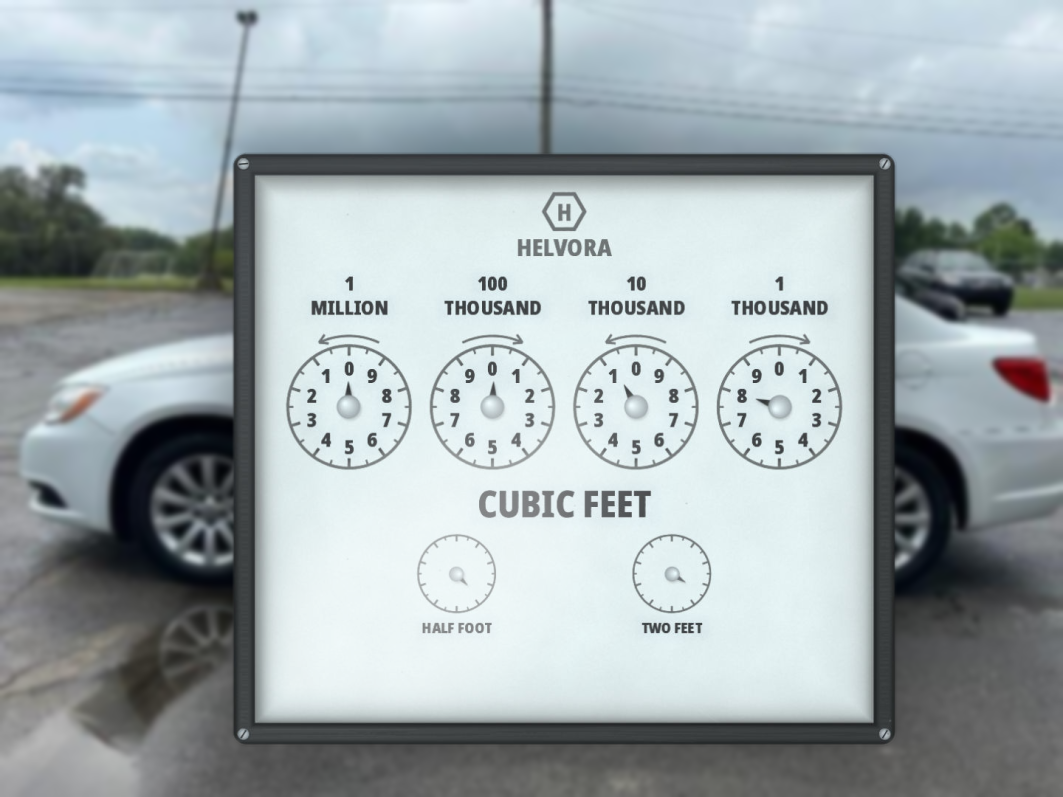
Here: 800 ft³
